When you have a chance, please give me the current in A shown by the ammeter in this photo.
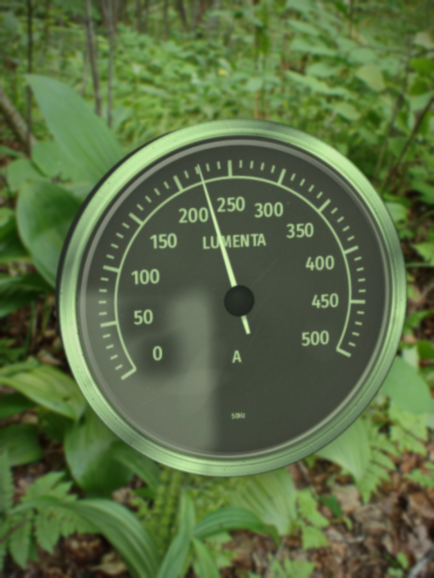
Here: 220 A
